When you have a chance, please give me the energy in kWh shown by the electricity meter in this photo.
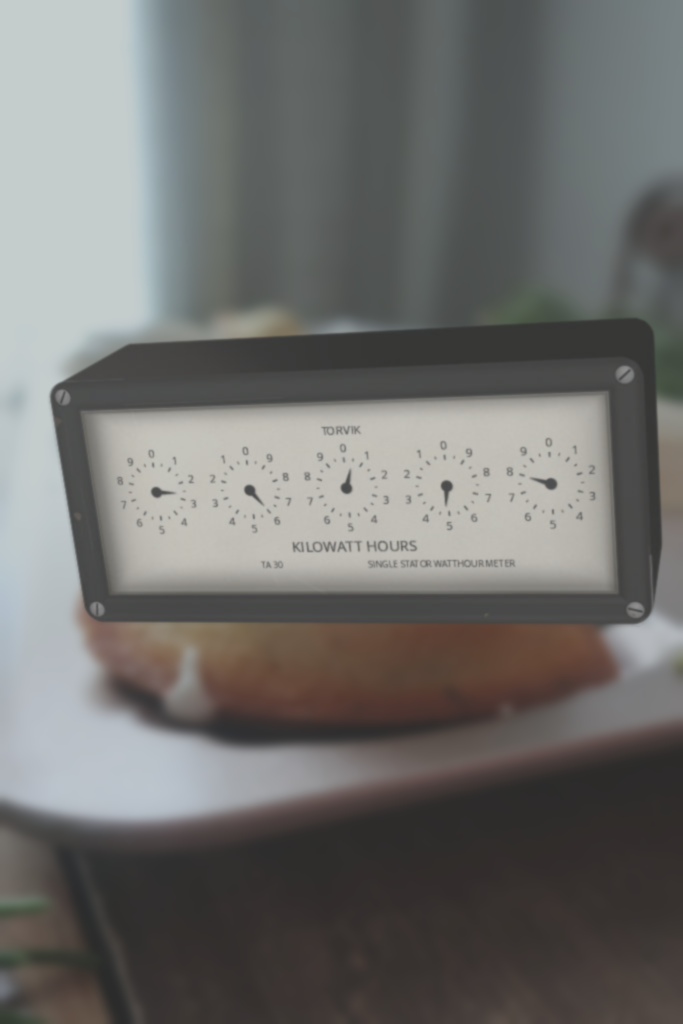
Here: 26048 kWh
